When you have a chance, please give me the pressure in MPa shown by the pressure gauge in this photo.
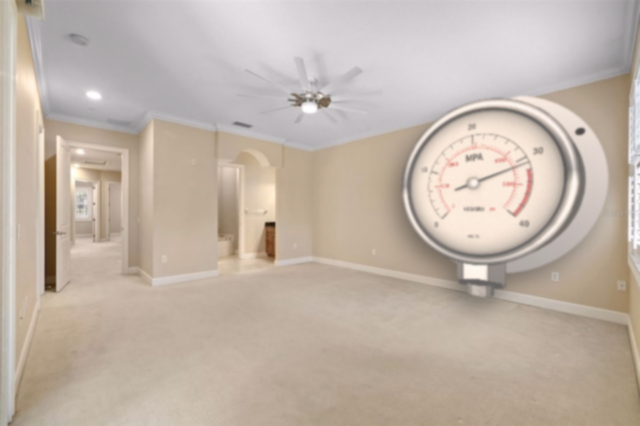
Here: 31 MPa
